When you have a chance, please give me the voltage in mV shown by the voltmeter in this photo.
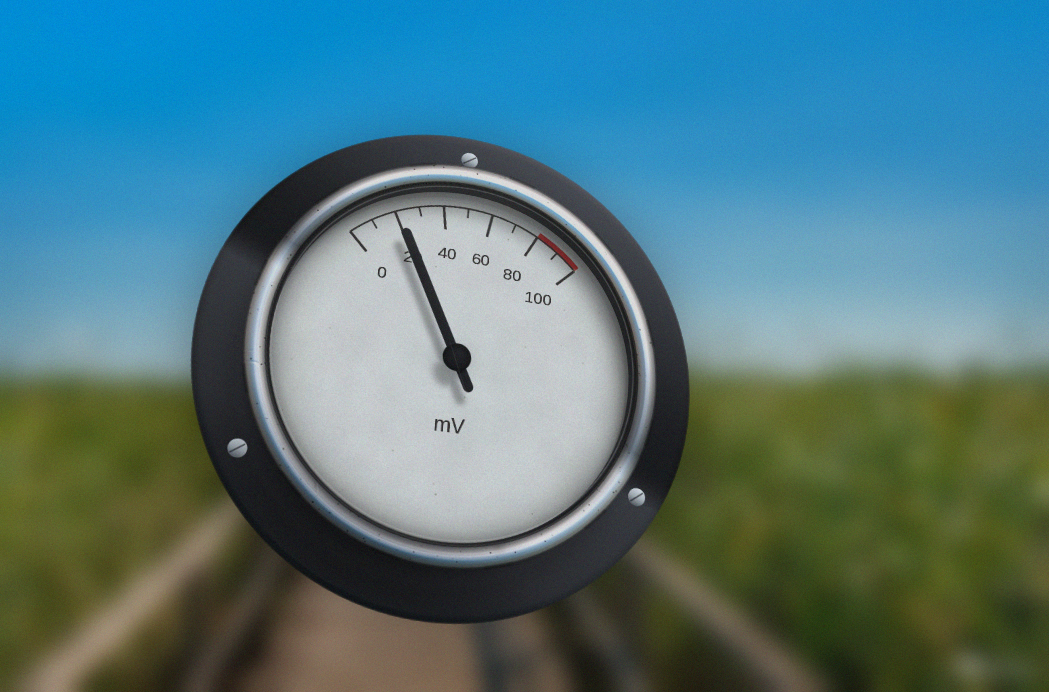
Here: 20 mV
